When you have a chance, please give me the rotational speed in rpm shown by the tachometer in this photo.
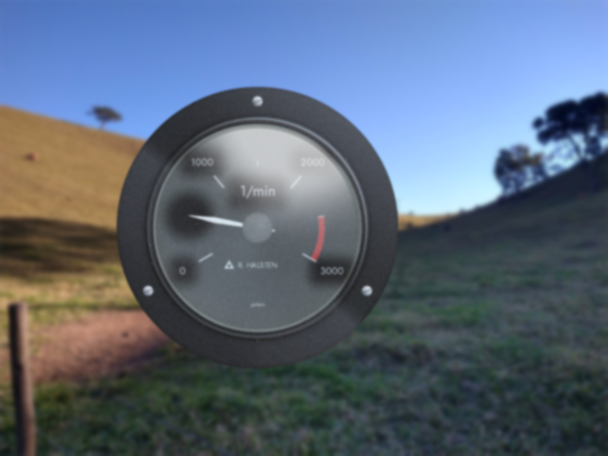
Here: 500 rpm
